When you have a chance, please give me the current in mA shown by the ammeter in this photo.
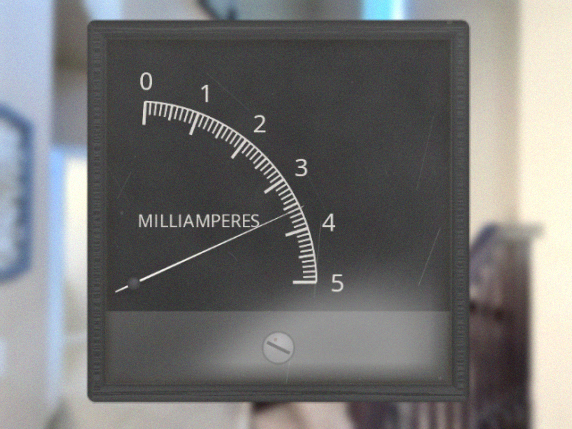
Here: 3.6 mA
